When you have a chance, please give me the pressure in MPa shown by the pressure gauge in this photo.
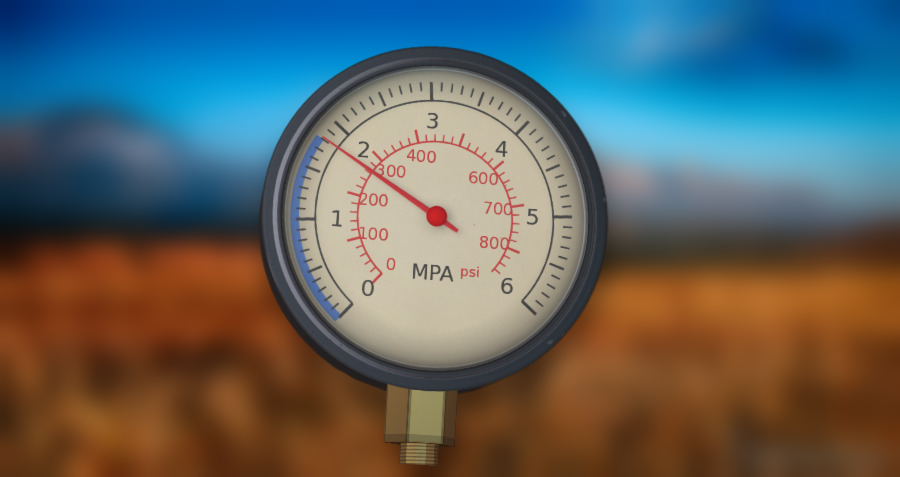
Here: 1.8 MPa
